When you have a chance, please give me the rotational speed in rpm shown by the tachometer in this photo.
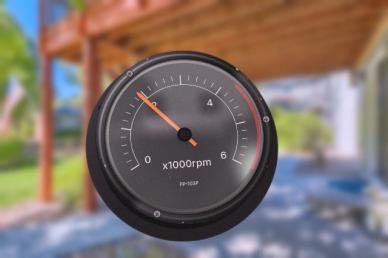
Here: 1900 rpm
